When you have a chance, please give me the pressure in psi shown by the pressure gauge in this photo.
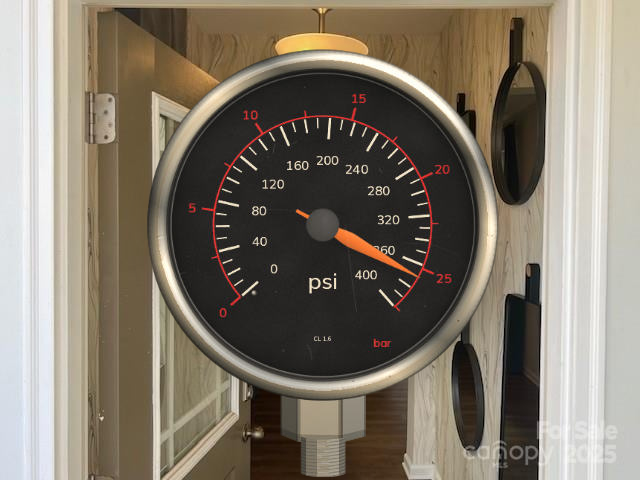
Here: 370 psi
